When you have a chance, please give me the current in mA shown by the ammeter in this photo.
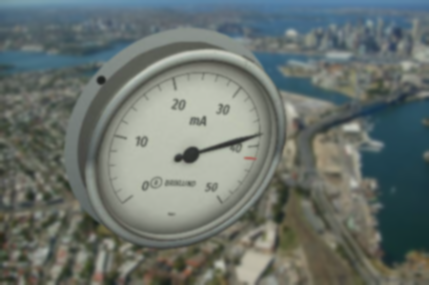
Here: 38 mA
